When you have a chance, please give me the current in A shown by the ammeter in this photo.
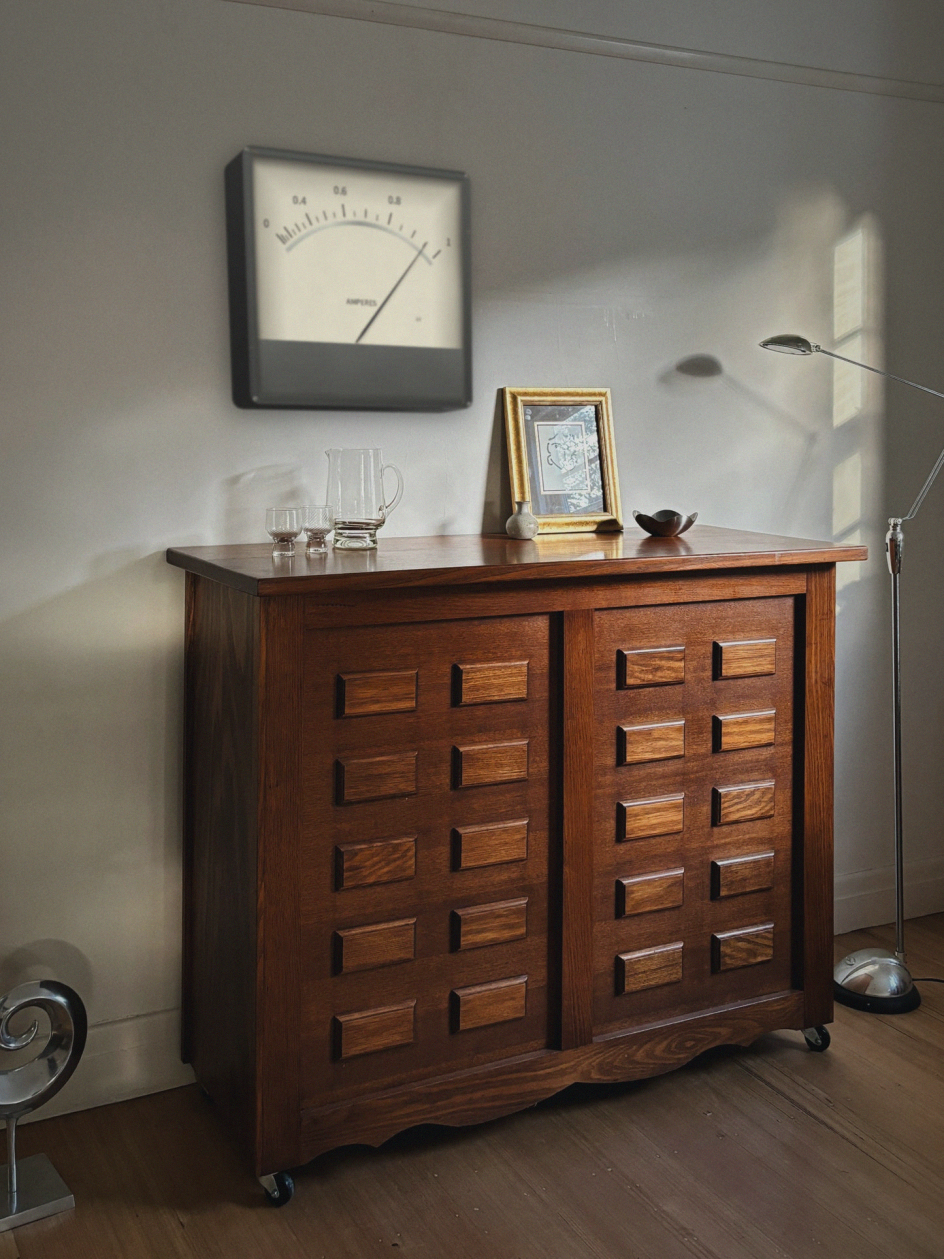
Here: 0.95 A
